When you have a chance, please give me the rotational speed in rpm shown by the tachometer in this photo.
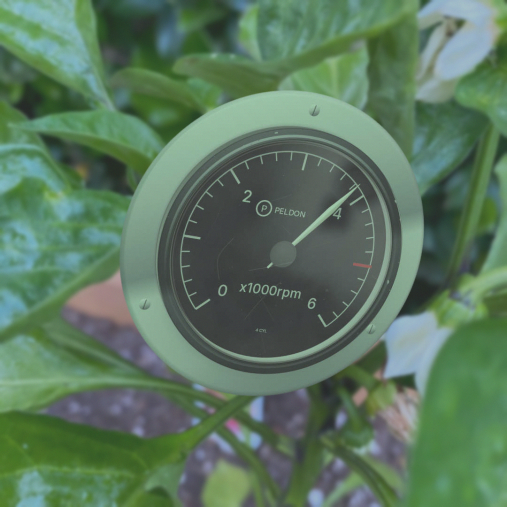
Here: 3800 rpm
